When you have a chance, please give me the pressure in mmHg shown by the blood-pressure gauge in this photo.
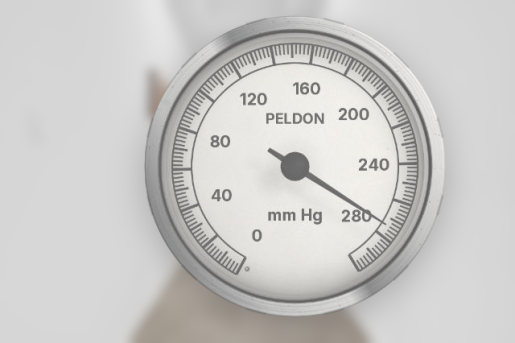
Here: 274 mmHg
